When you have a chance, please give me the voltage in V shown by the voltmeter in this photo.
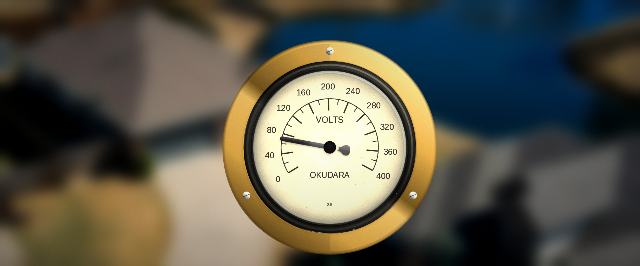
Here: 70 V
